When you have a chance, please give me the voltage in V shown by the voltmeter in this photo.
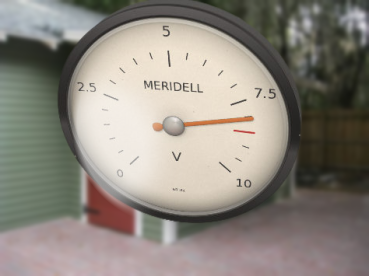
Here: 8 V
